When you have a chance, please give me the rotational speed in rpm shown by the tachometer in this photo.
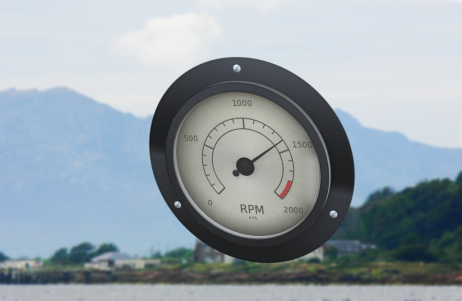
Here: 1400 rpm
